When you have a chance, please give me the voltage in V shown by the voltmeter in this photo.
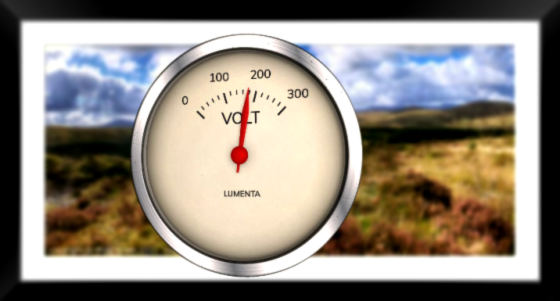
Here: 180 V
